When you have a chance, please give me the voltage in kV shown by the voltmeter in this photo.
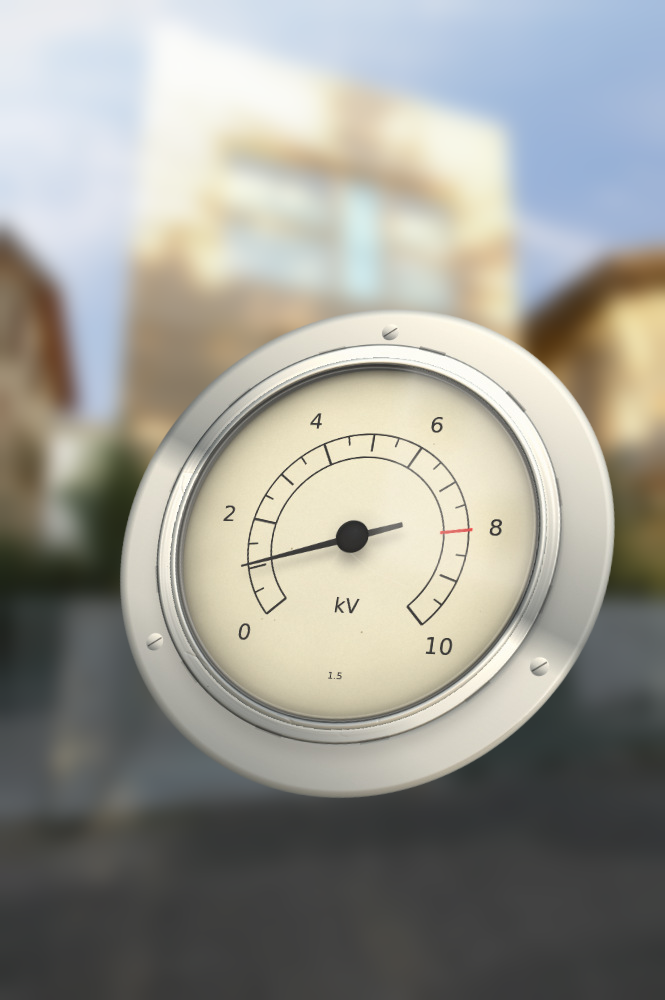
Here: 1 kV
